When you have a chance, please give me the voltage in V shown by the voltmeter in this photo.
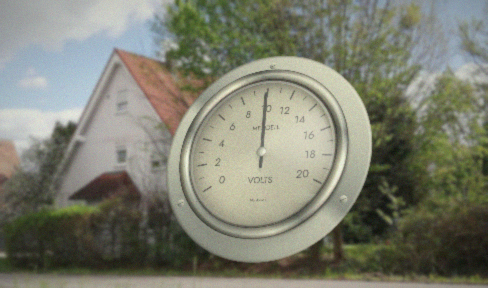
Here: 10 V
